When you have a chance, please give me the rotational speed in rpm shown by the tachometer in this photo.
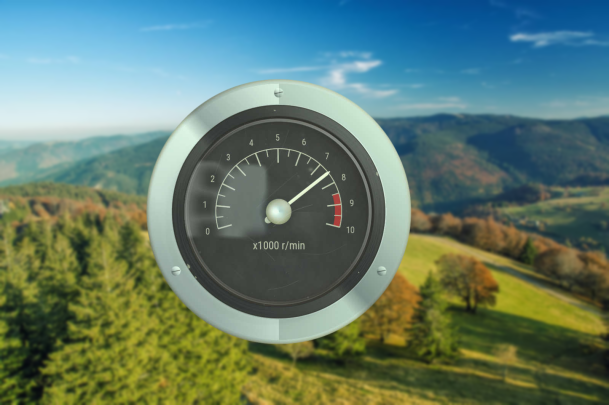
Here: 7500 rpm
